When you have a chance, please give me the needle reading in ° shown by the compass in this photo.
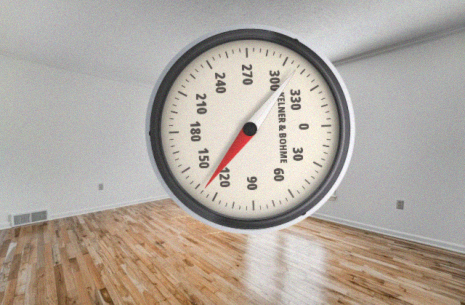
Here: 130 °
